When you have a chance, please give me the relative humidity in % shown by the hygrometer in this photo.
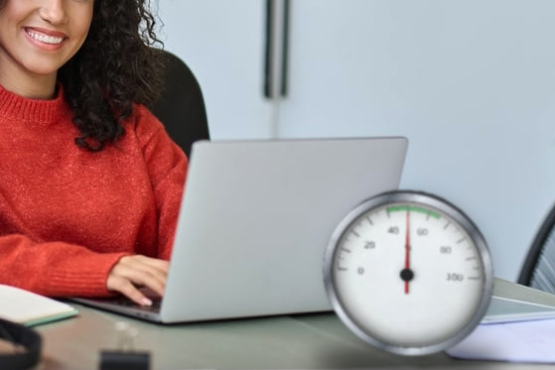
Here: 50 %
